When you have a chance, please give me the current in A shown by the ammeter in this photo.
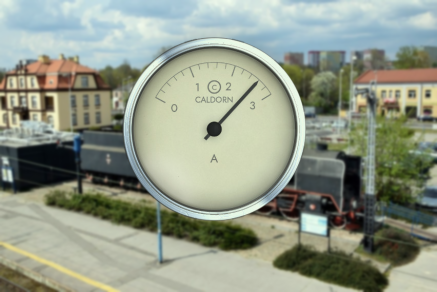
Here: 2.6 A
